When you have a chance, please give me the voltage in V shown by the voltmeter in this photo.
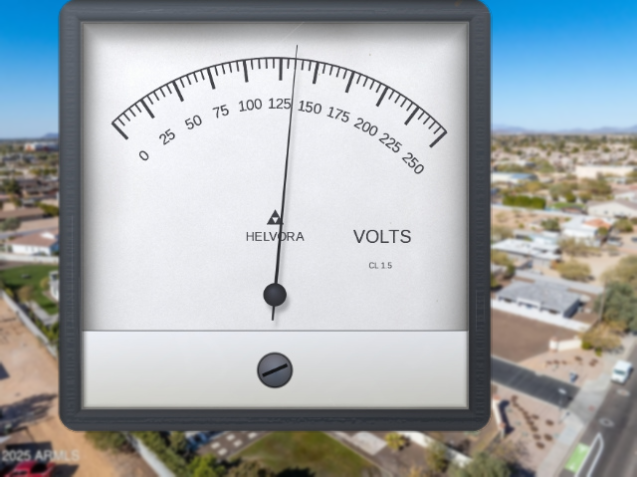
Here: 135 V
